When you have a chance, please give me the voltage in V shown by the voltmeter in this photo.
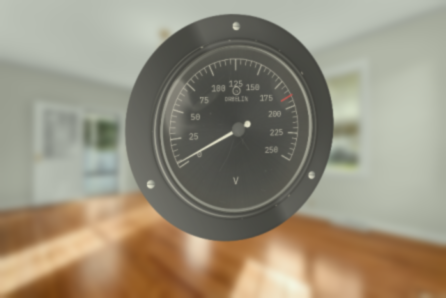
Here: 5 V
